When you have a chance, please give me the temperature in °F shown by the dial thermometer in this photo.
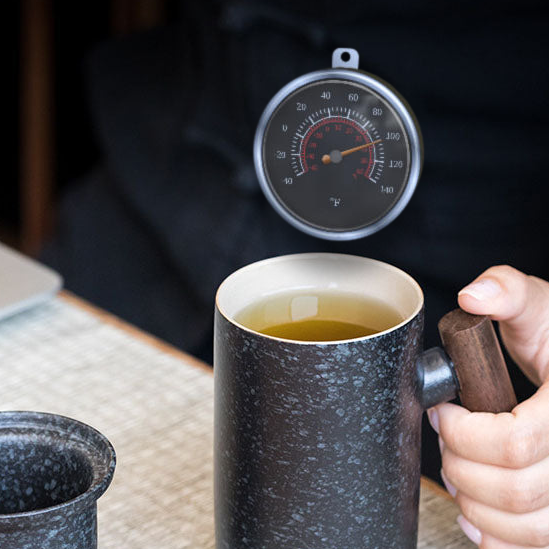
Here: 100 °F
